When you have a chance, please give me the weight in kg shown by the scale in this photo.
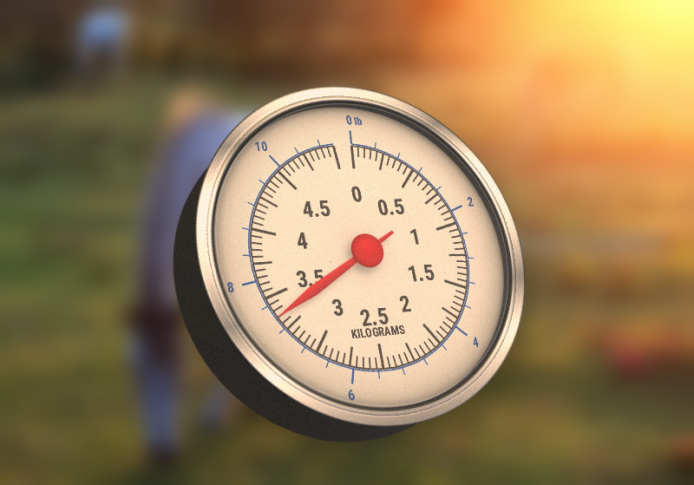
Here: 3.35 kg
